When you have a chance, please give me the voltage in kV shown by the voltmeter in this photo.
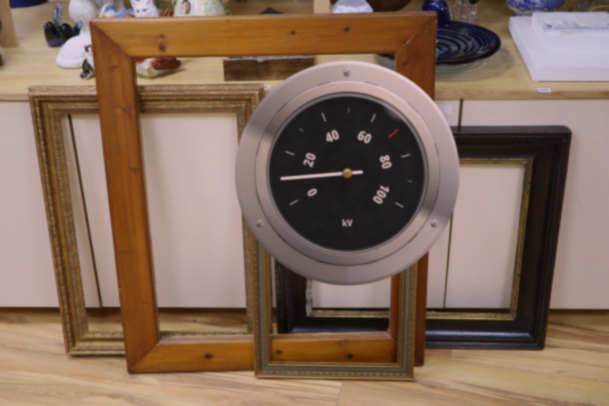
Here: 10 kV
